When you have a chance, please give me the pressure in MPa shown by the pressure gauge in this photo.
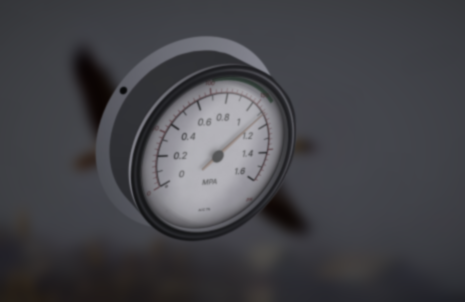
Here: 1.1 MPa
